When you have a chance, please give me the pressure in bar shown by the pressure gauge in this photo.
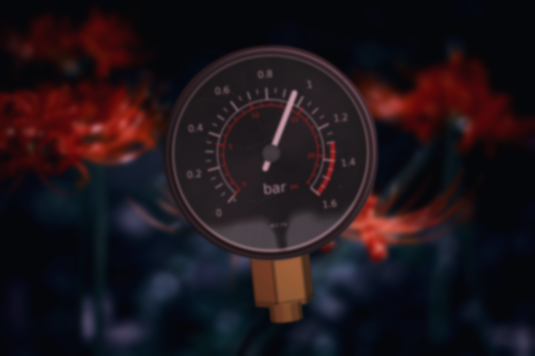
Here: 0.95 bar
